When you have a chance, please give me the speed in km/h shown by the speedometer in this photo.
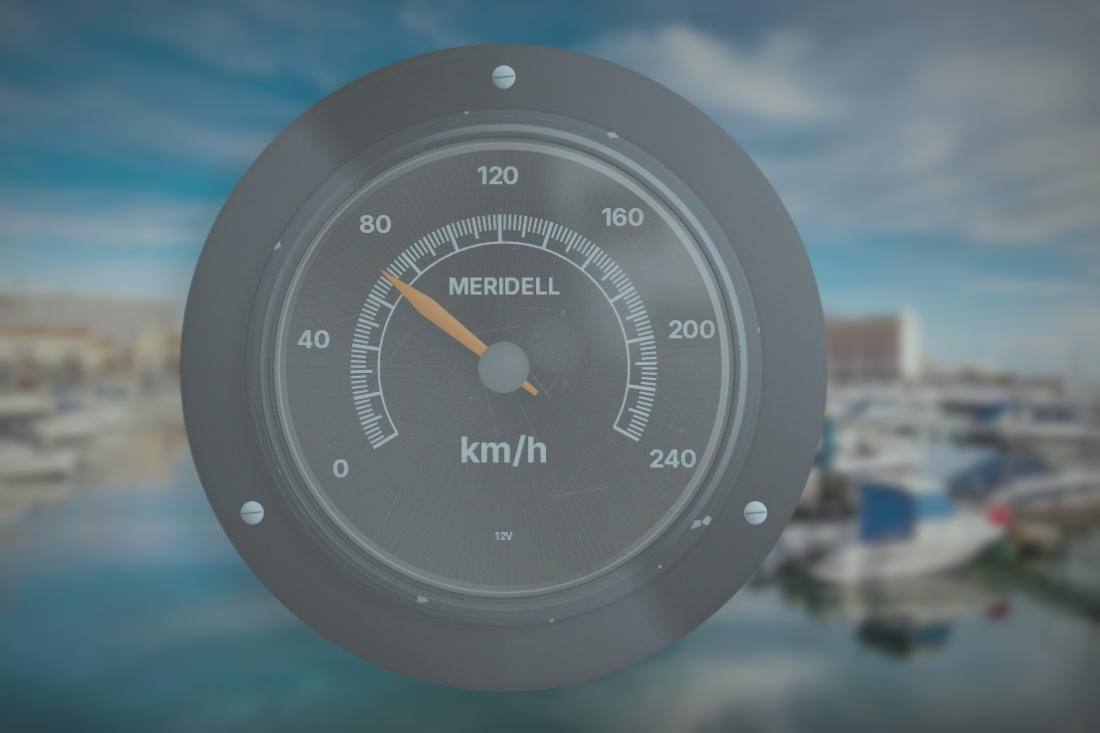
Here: 70 km/h
